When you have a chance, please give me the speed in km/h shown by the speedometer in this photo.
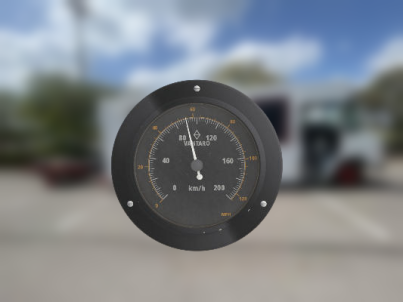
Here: 90 km/h
